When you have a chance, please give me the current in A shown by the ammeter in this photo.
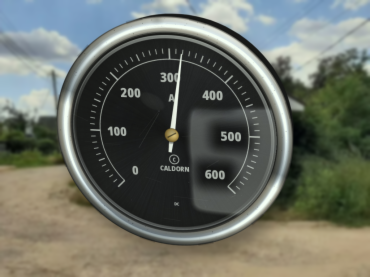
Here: 320 A
